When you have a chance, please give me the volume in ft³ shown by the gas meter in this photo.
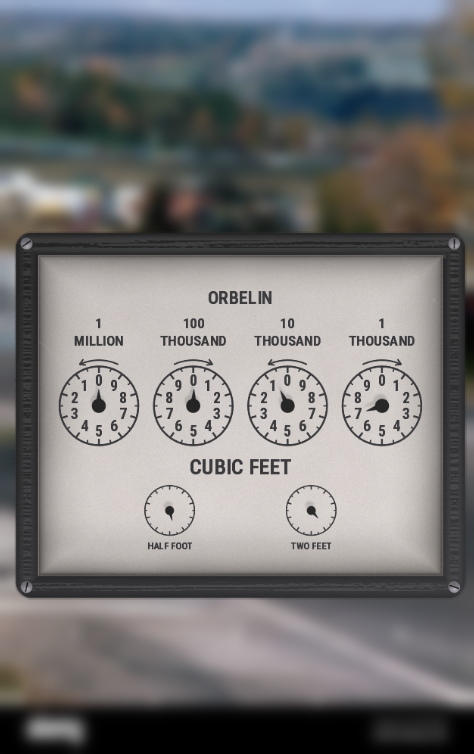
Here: 700 ft³
